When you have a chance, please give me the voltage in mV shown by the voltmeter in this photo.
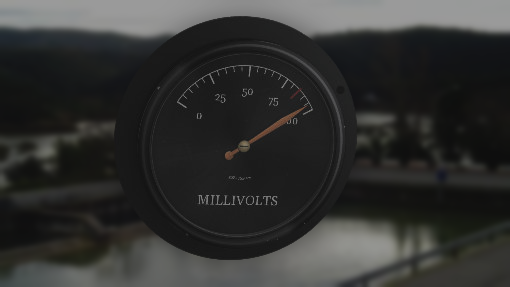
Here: 95 mV
